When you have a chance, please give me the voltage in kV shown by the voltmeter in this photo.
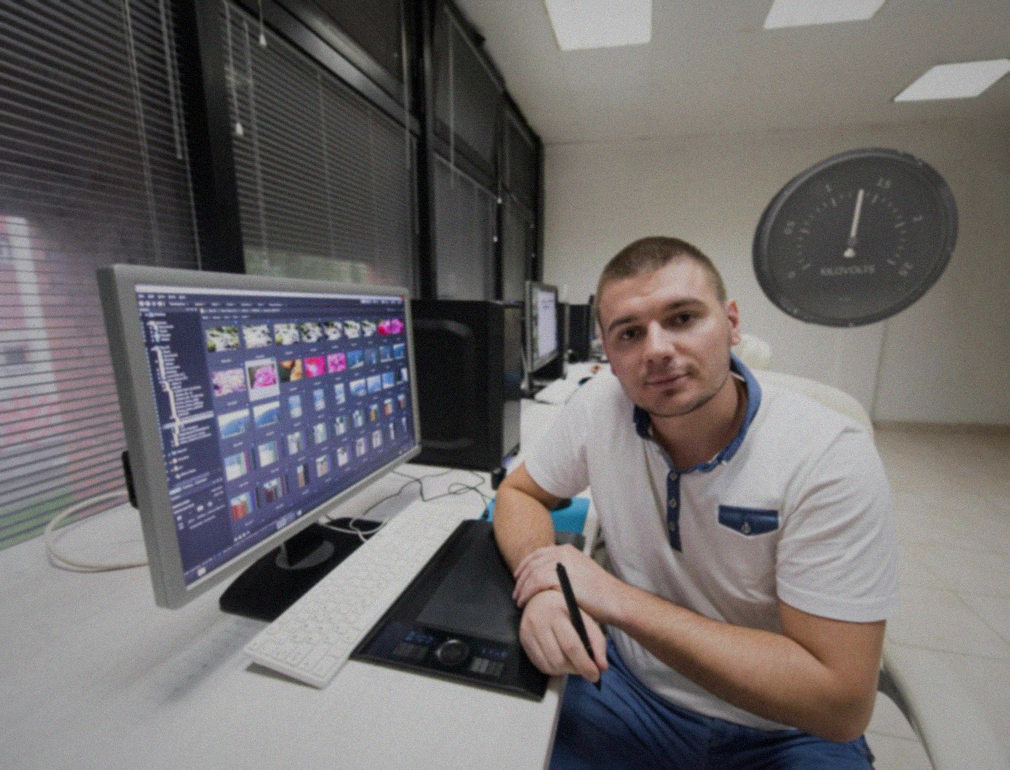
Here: 1.3 kV
